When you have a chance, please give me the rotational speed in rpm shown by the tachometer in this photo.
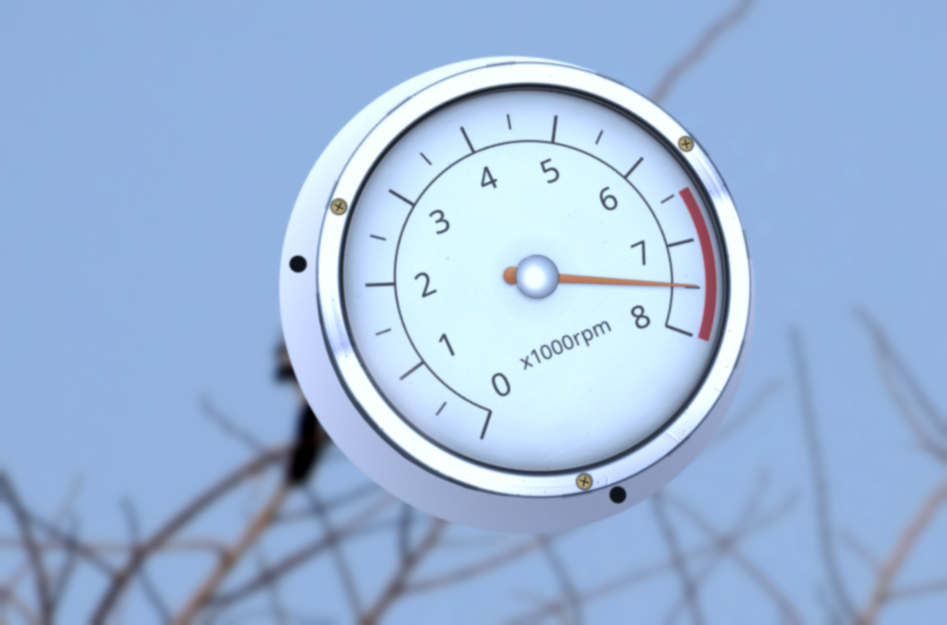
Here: 7500 rpm
